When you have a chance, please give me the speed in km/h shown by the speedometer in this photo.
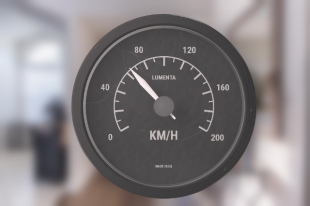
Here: 65 km/h
